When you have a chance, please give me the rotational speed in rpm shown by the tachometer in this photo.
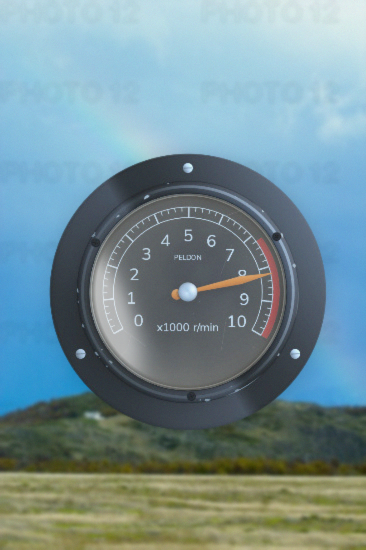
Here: 8200 rpm
